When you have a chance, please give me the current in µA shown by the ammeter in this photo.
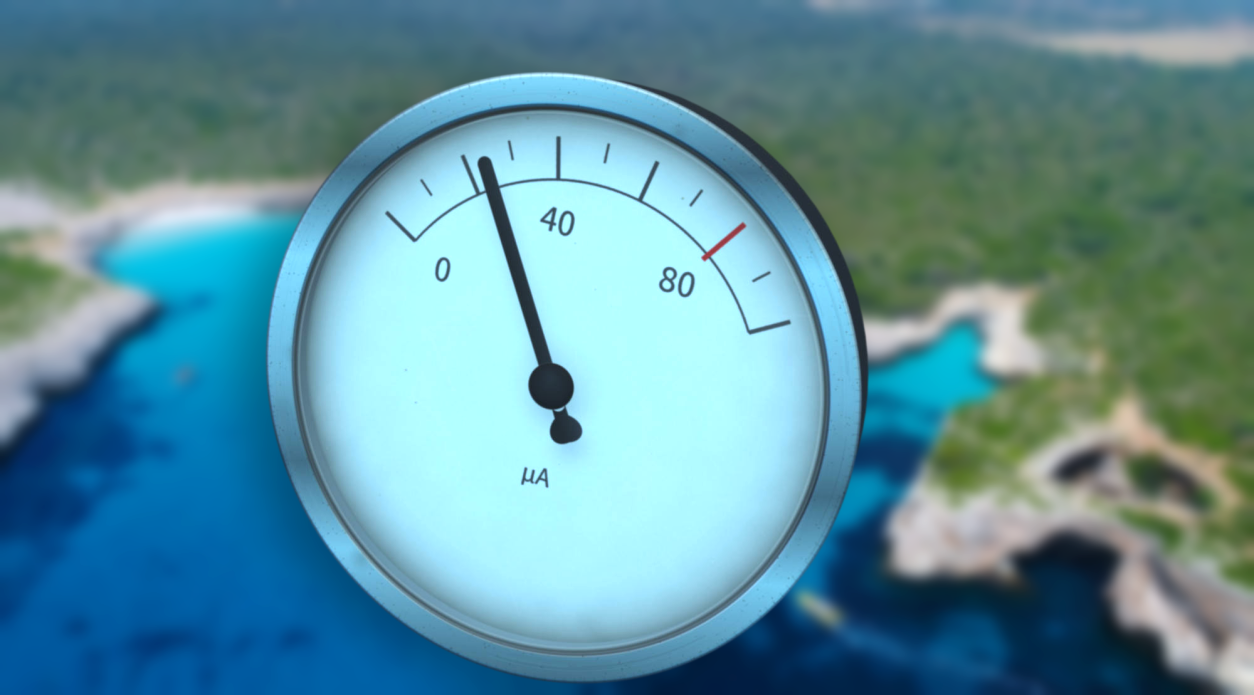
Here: 25 µA
